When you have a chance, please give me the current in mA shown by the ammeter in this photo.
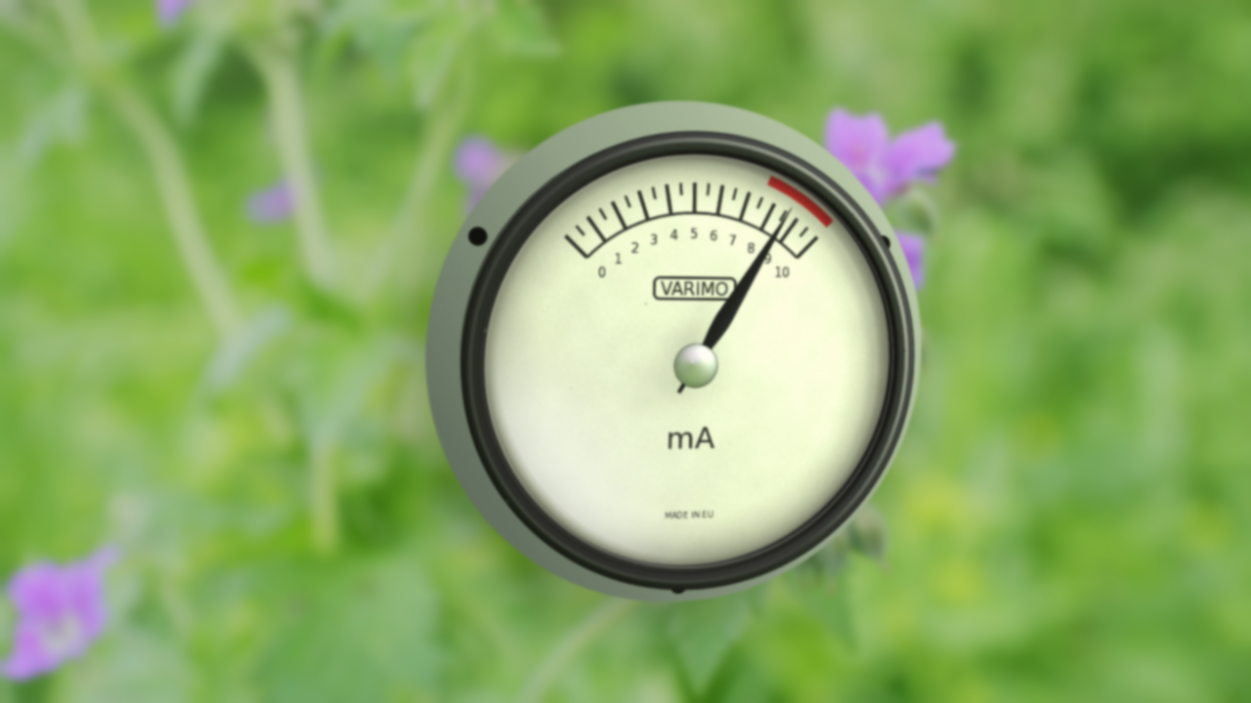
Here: 8.5 mA
